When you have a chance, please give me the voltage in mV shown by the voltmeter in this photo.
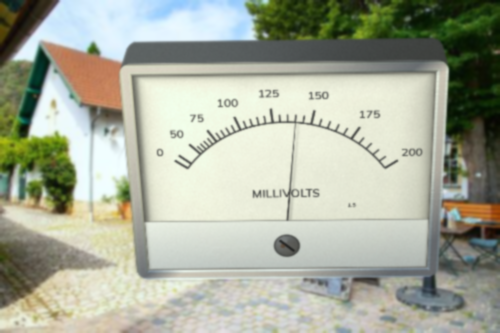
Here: 140 mV
